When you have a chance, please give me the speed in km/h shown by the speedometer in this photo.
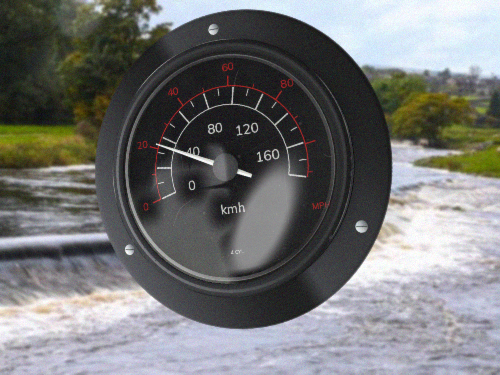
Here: 35 km/h
